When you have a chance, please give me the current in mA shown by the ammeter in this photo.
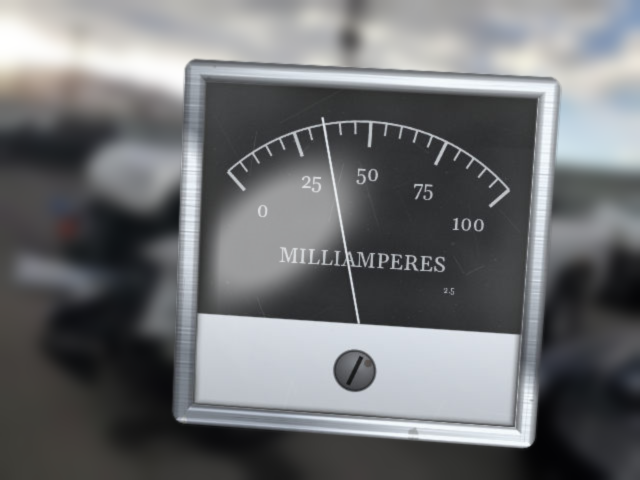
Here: 35 mA
